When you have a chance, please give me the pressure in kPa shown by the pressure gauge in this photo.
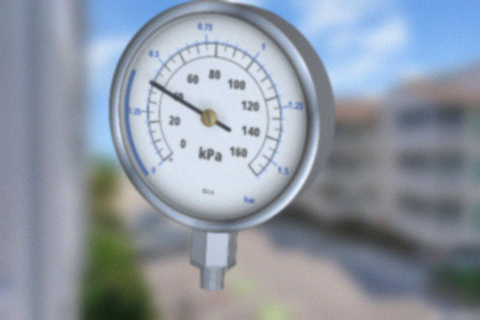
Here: 40 kPa
